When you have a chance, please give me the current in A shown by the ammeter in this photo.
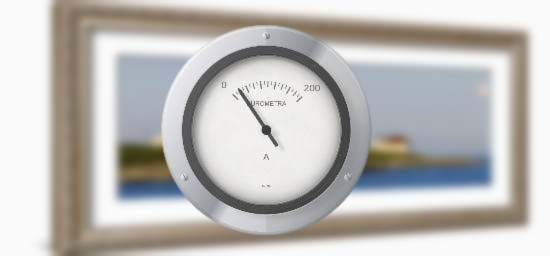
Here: 20 A
